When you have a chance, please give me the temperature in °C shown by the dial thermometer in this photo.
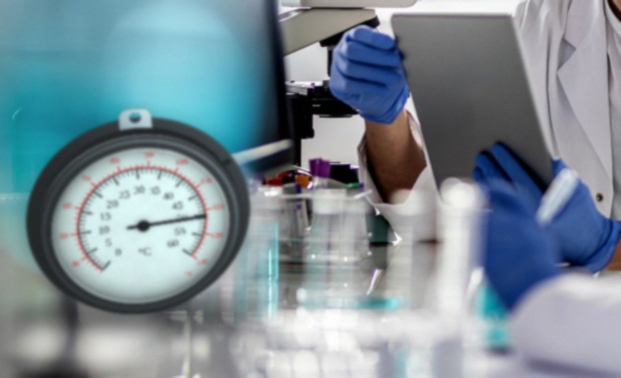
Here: 50 °C
